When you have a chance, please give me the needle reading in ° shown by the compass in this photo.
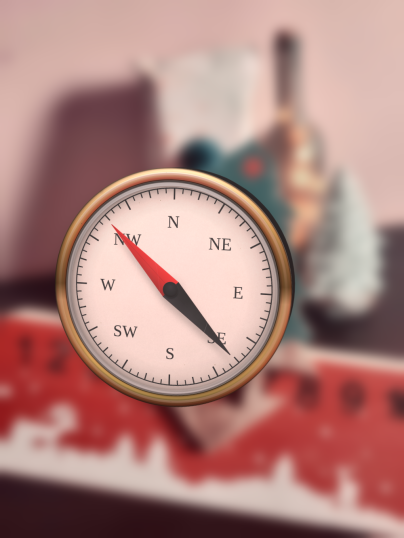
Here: 315 °
